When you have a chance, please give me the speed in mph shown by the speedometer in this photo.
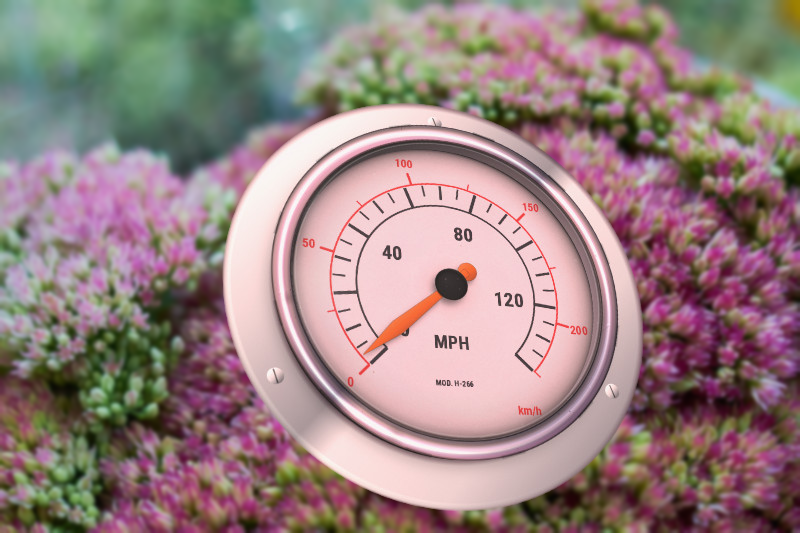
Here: 2.5 mph
